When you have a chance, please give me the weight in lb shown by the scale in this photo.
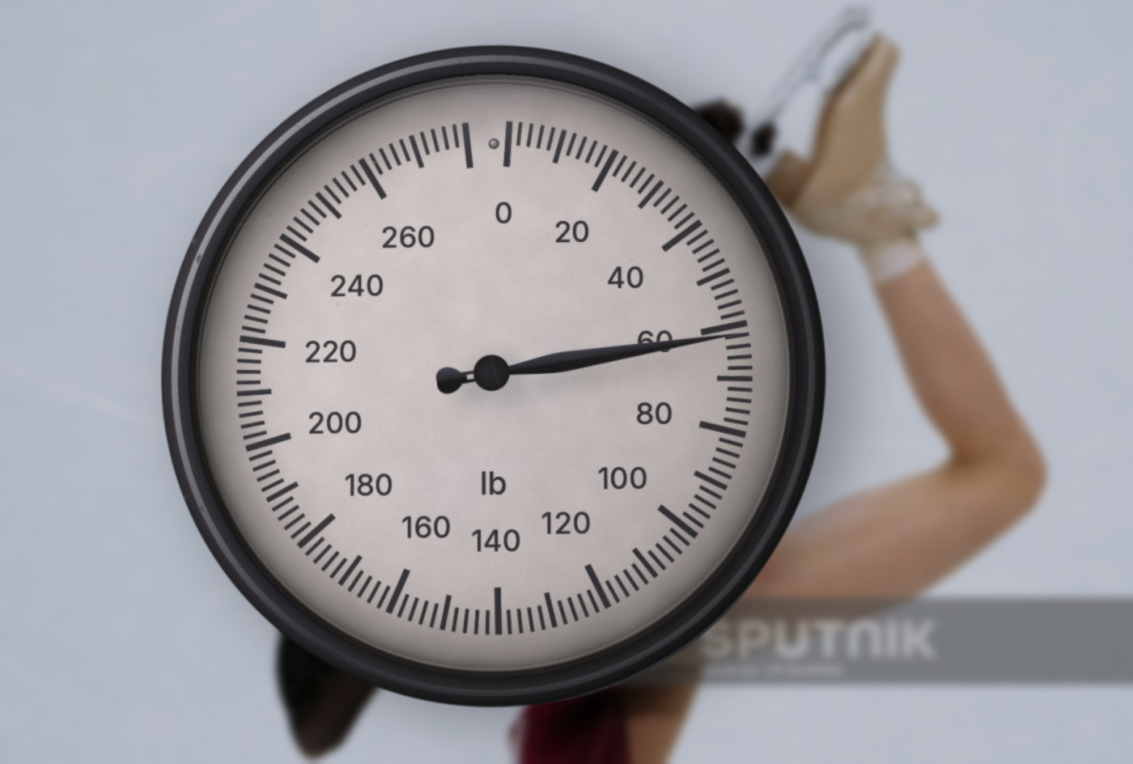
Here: 62 lb
